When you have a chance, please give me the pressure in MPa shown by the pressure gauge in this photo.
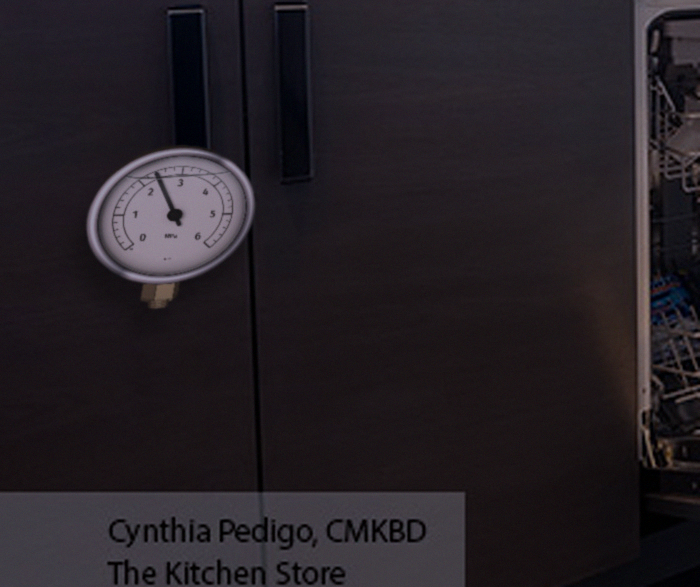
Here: 2.4 MPa
